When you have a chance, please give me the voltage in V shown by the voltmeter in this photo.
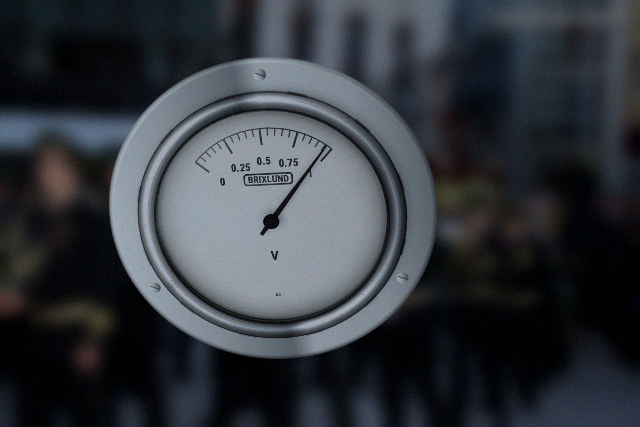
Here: 0.95 V
